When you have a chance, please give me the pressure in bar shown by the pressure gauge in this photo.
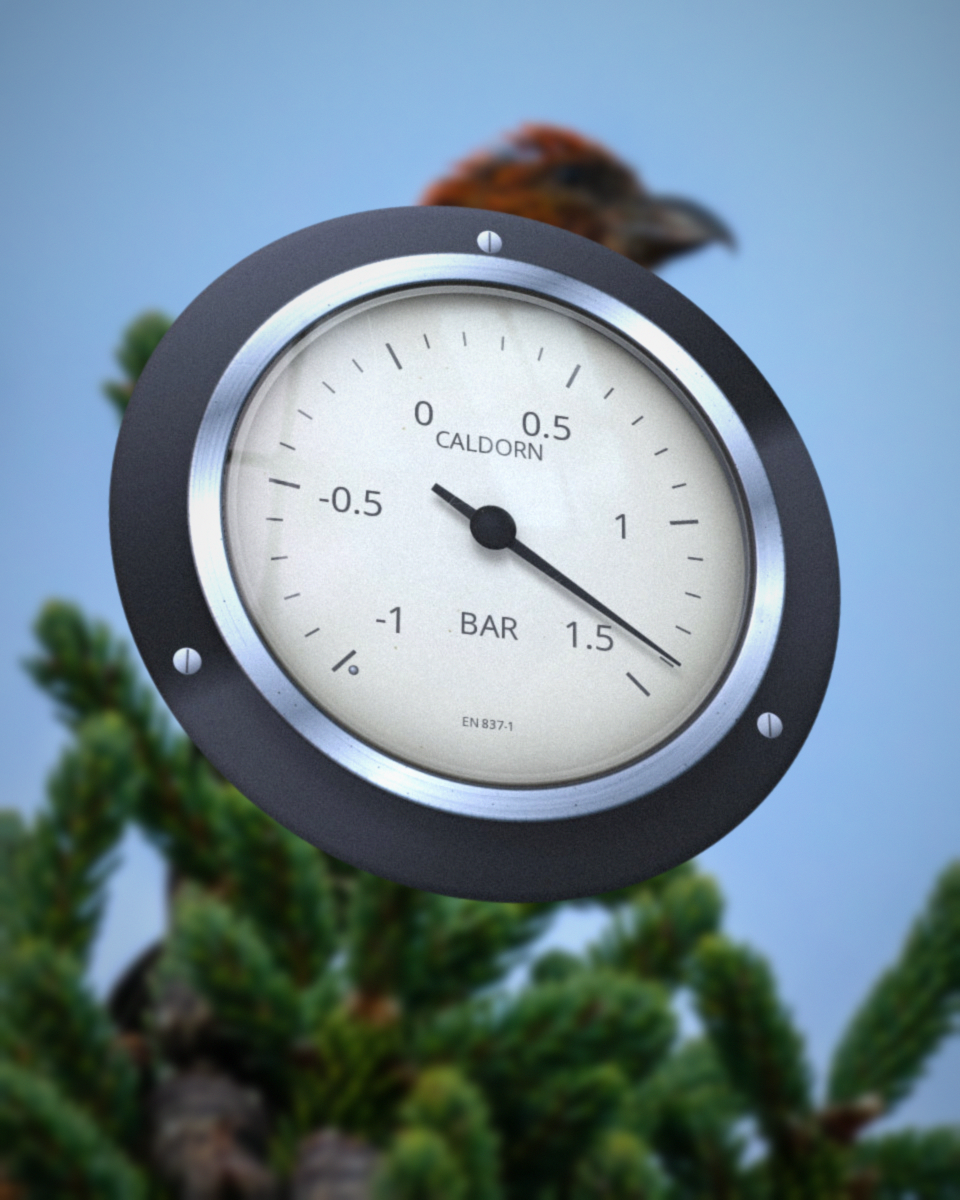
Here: 1.4 bar
